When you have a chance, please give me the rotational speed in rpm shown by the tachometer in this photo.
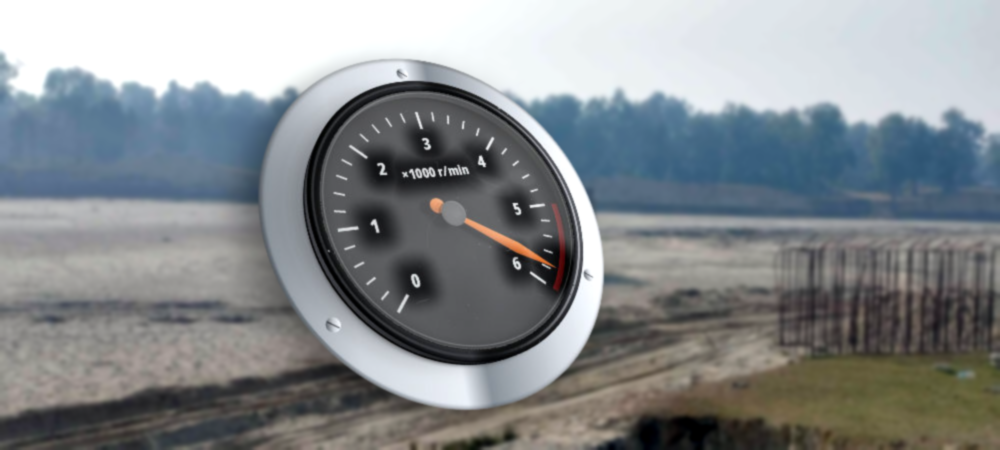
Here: 5800 rpm
